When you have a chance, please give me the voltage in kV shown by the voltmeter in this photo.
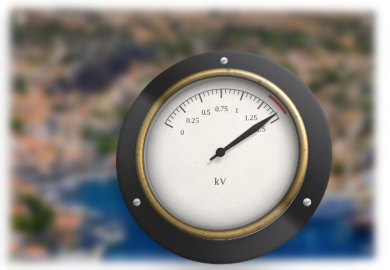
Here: 1.45 kV
